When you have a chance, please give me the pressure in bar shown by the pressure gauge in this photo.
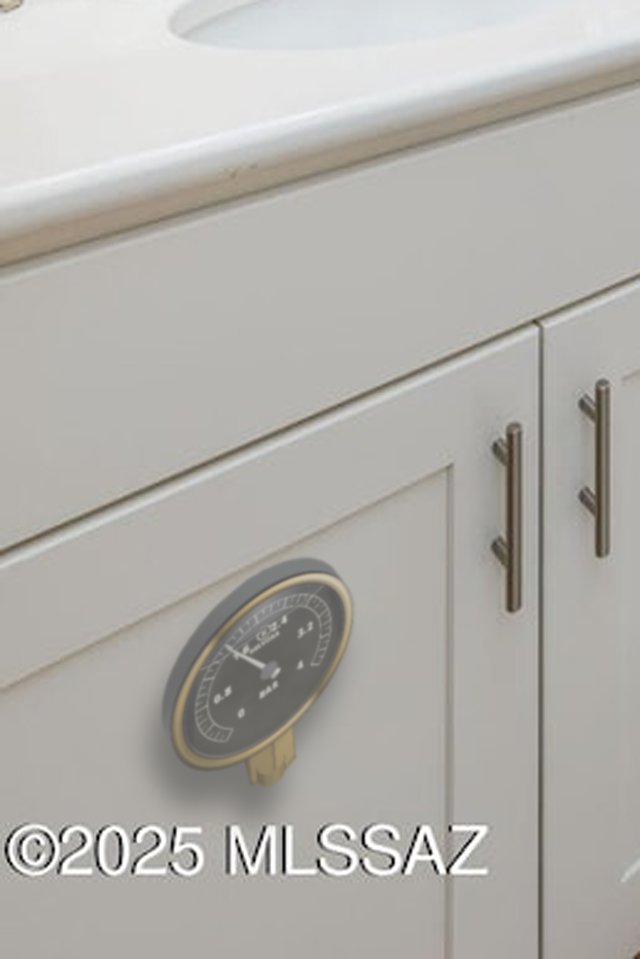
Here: 1.6 bar
